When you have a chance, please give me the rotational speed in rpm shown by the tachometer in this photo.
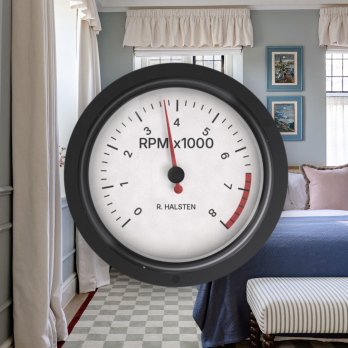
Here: 3700 rpm
